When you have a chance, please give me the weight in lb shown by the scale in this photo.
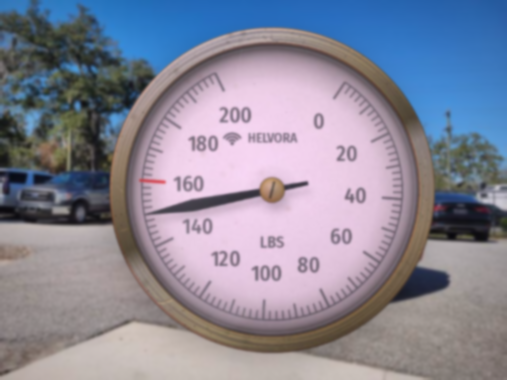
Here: 150 lb
